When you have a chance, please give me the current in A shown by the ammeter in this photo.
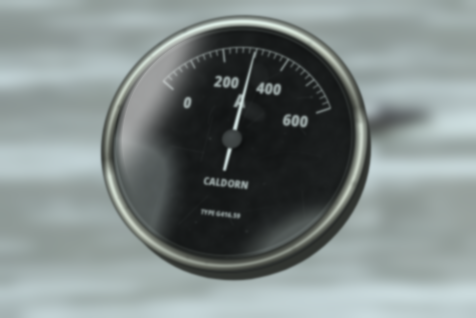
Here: 300 A
